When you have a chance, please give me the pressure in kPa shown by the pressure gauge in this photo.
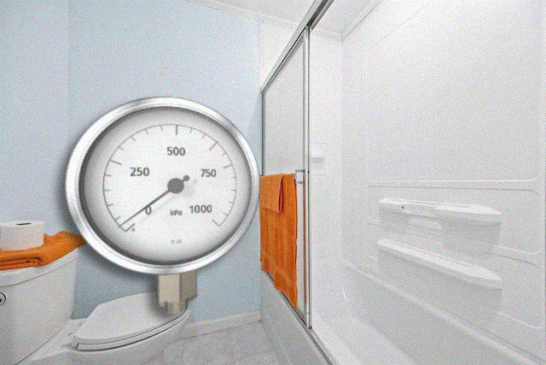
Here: 25 kPa
